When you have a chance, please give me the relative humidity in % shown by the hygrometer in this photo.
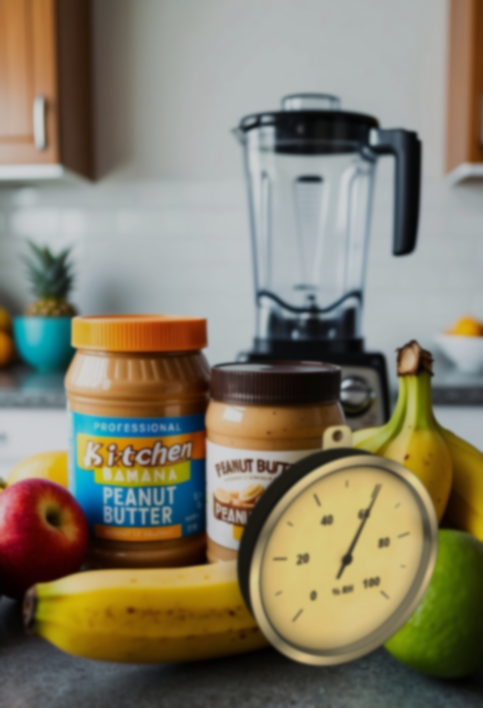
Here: 60 %
